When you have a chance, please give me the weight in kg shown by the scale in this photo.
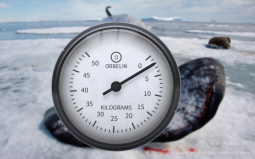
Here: 2 kg
